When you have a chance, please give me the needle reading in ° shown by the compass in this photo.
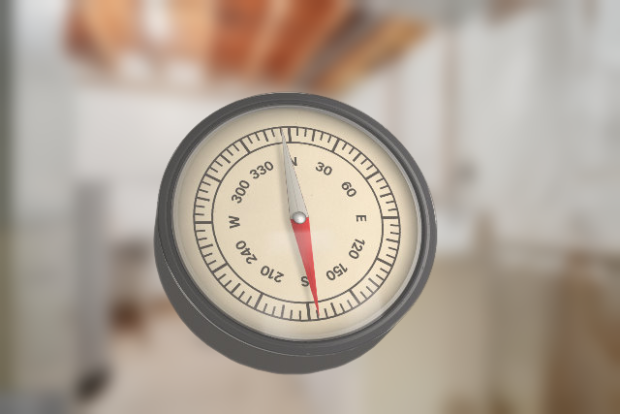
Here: 175 °
